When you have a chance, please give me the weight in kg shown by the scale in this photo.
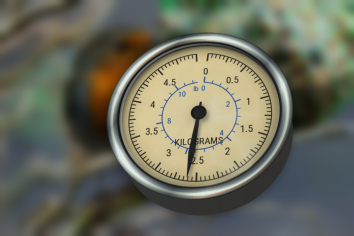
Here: 2.6 kg
